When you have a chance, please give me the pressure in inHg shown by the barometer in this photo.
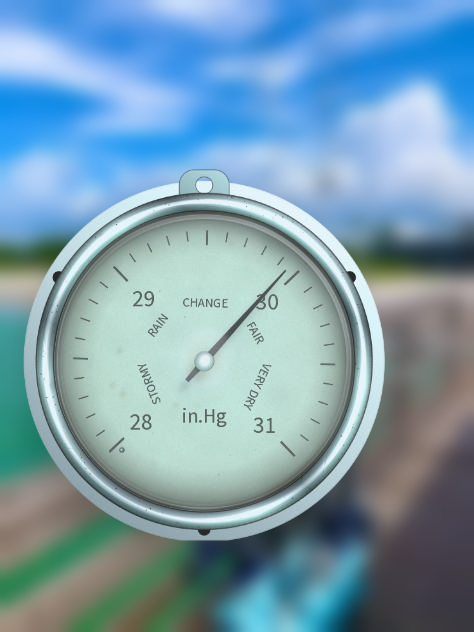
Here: 29.95 inHg
